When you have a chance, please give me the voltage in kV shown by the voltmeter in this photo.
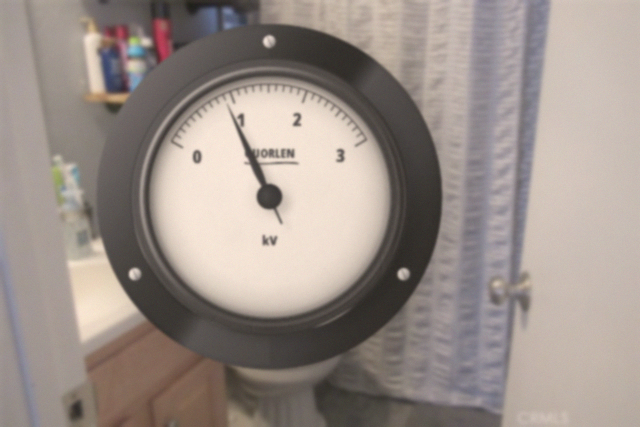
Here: 0.9 kV
